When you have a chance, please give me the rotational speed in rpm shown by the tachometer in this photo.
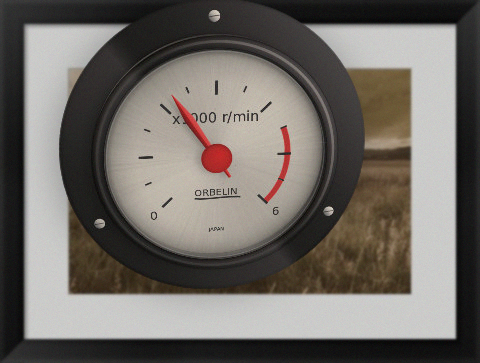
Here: 2250 rpm
